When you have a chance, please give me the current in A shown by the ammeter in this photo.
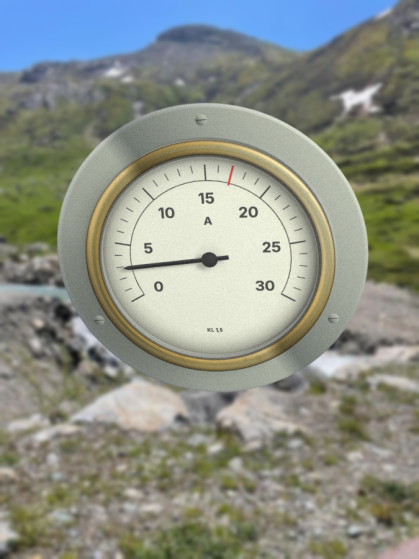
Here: 3 A
